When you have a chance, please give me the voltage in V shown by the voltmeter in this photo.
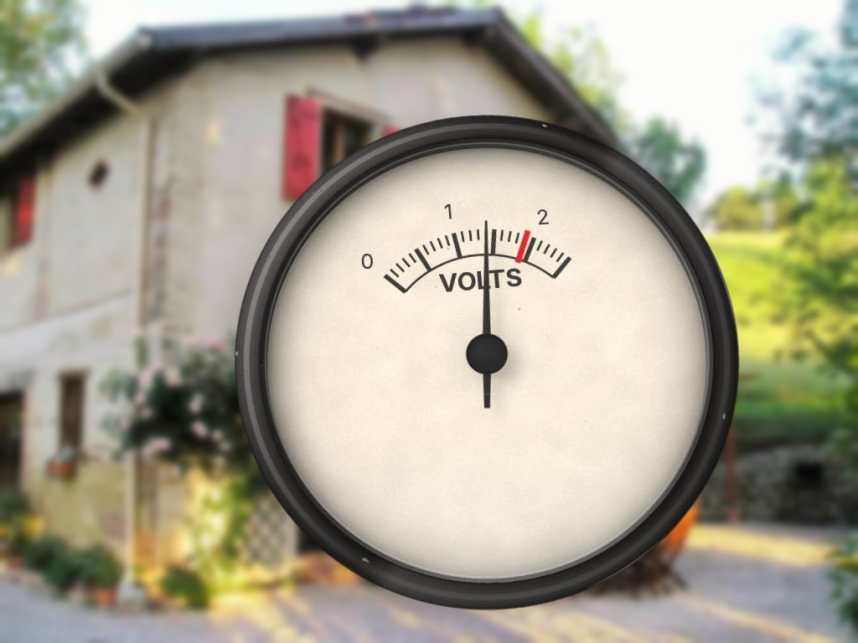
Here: 1.4 V
